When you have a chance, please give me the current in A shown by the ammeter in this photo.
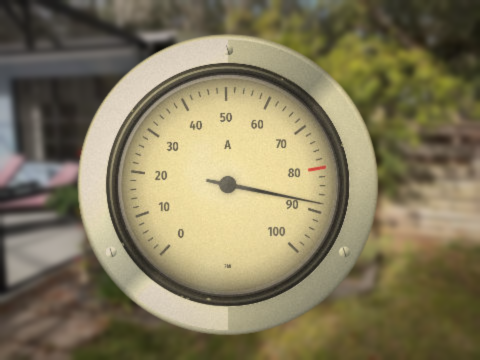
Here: 88 A
